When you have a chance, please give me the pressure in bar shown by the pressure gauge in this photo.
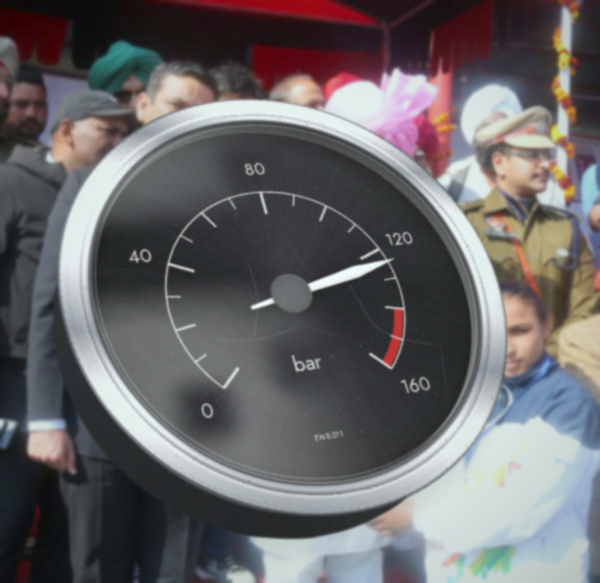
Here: 125 bar
